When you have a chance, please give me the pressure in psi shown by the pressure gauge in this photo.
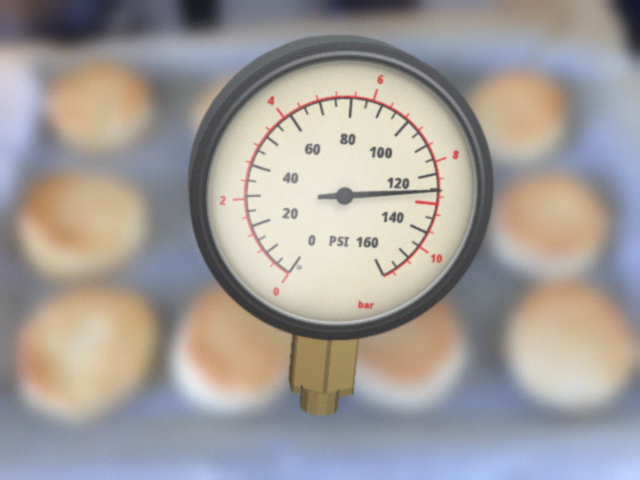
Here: 125 psi
